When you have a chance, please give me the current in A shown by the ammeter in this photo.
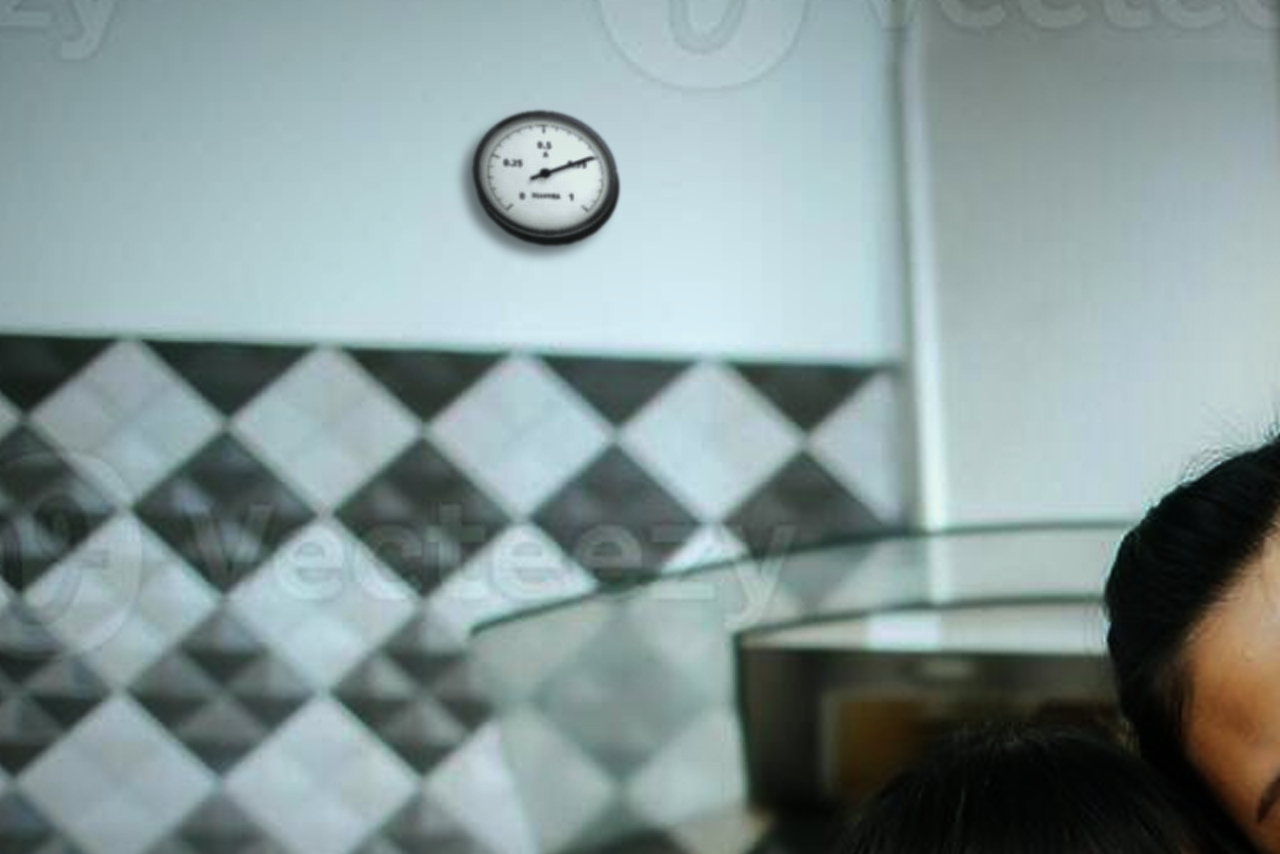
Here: 0.75 A
